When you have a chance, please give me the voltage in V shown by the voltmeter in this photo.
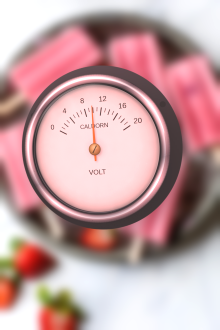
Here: 10 V
